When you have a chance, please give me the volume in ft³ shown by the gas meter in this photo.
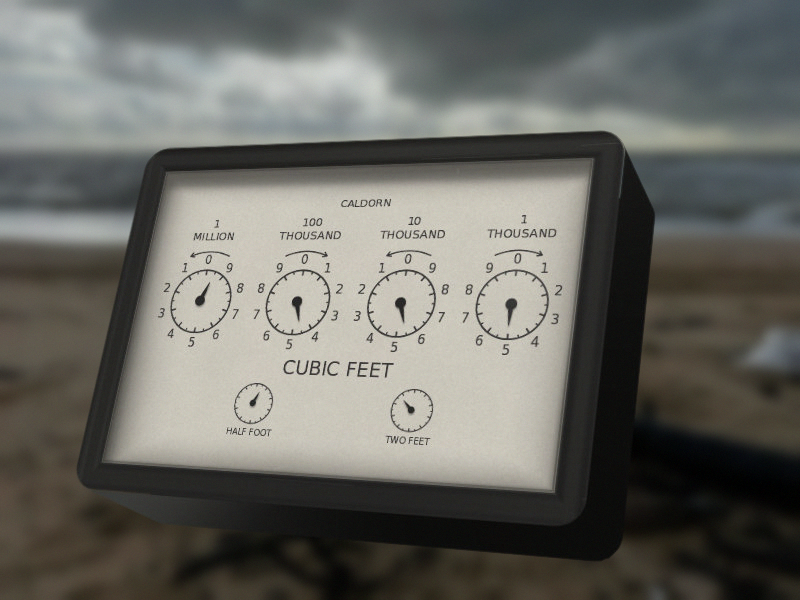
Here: 945500 ft³
